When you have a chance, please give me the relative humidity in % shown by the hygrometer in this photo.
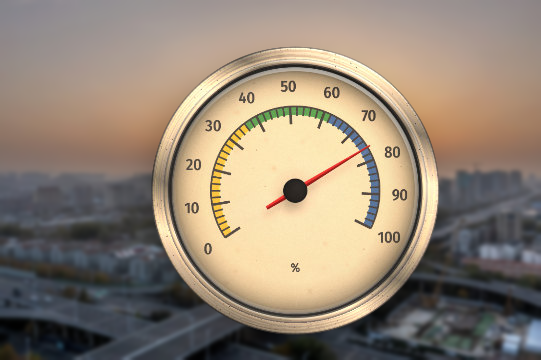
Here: 76 %
